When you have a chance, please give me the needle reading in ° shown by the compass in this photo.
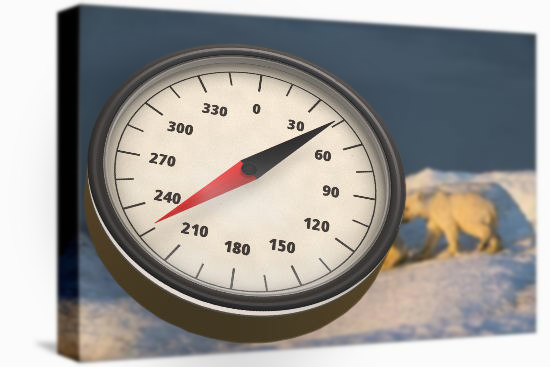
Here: 225 °
